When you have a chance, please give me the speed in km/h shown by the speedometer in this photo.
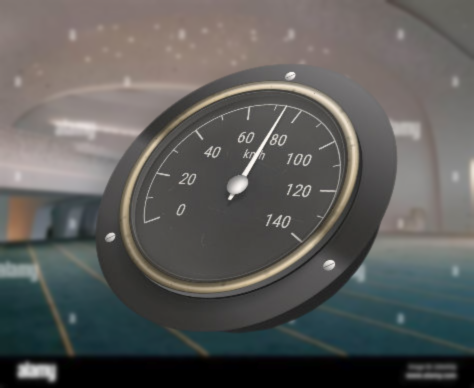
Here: 75 km/h
